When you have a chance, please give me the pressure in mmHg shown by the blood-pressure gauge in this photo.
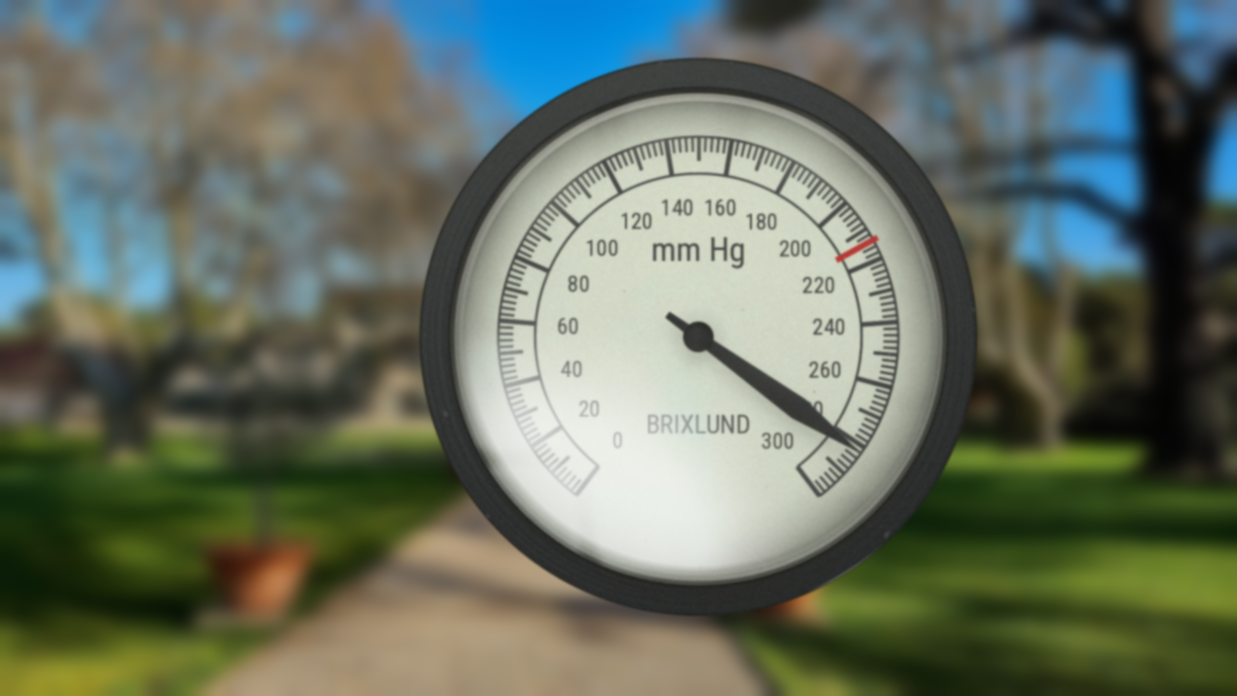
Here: 282 mmHg
